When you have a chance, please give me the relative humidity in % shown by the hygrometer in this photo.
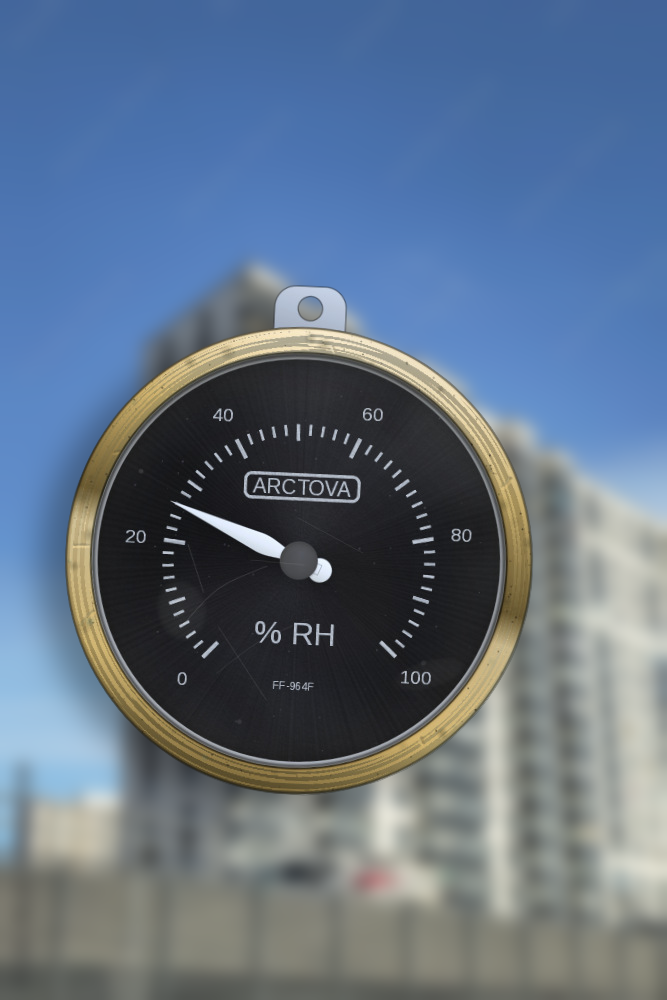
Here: 26 %
